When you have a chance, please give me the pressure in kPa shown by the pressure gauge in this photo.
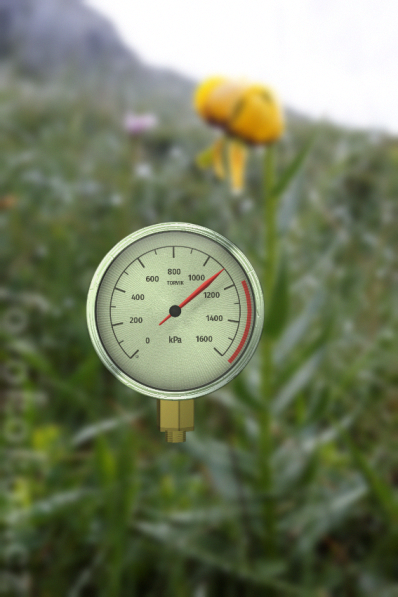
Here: 1100 kPa
